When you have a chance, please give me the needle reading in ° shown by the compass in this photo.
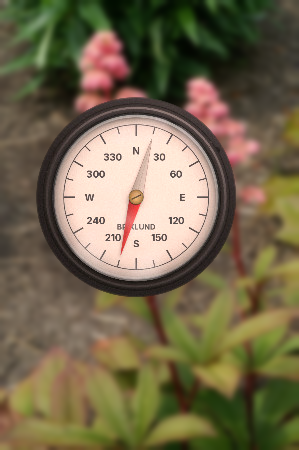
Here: 195 °
